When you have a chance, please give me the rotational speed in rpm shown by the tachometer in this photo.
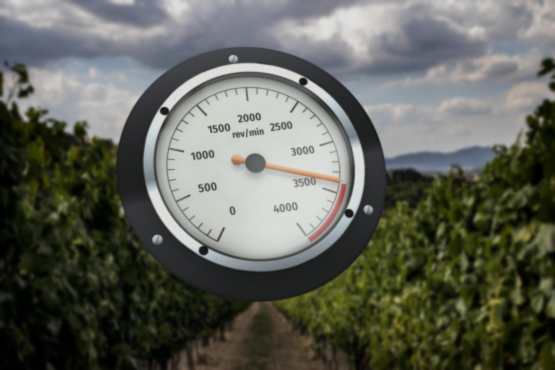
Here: 3400 rpm
